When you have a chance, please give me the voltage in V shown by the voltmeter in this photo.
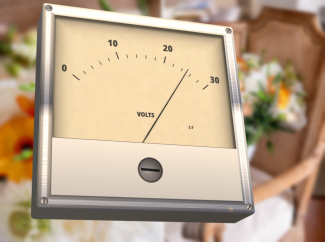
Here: 25 V
